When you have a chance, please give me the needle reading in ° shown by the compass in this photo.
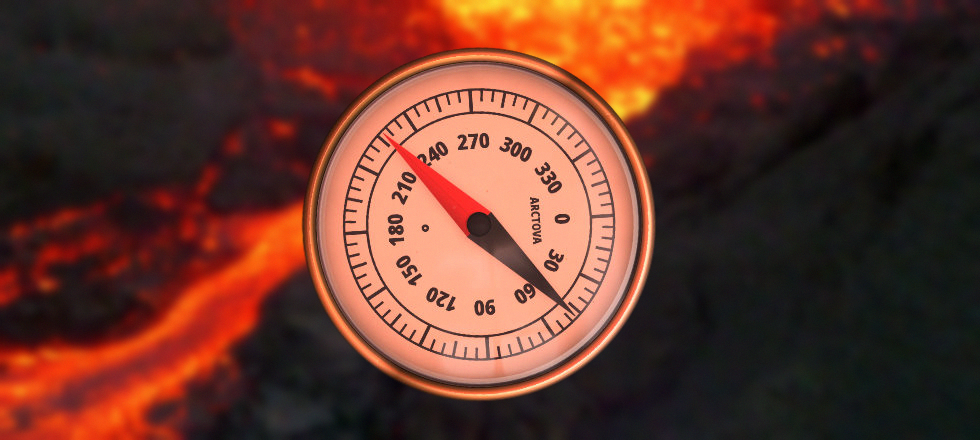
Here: 227.5 °
